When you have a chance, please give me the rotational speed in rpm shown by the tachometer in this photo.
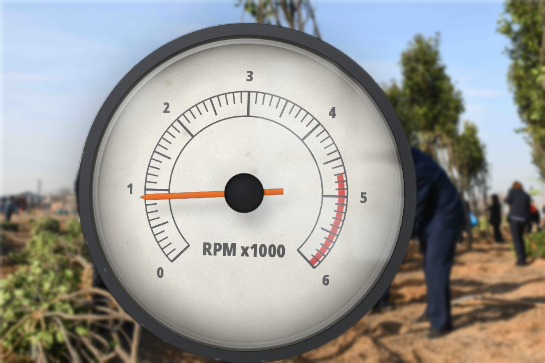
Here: 900 rpm
